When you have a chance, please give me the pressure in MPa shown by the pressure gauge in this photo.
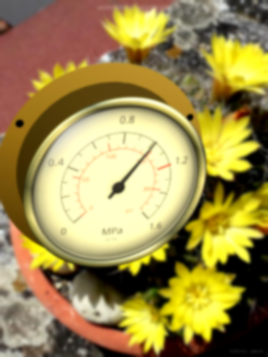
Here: 1 MPa
